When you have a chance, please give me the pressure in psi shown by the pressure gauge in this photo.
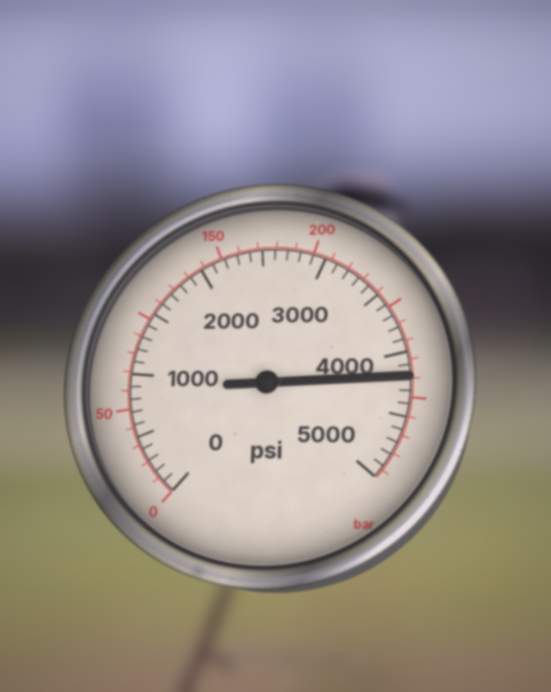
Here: 4200 psi
